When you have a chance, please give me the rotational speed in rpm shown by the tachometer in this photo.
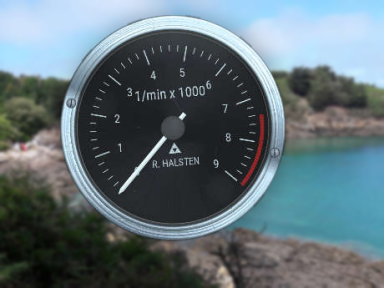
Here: 0 rpm
